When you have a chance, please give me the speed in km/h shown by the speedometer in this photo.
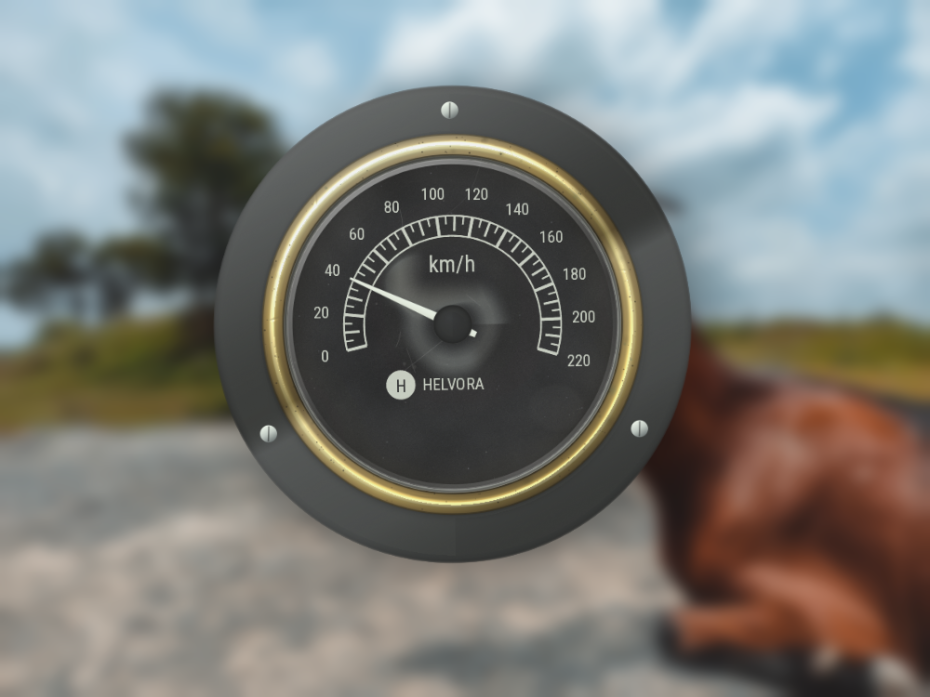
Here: 40 km/h
